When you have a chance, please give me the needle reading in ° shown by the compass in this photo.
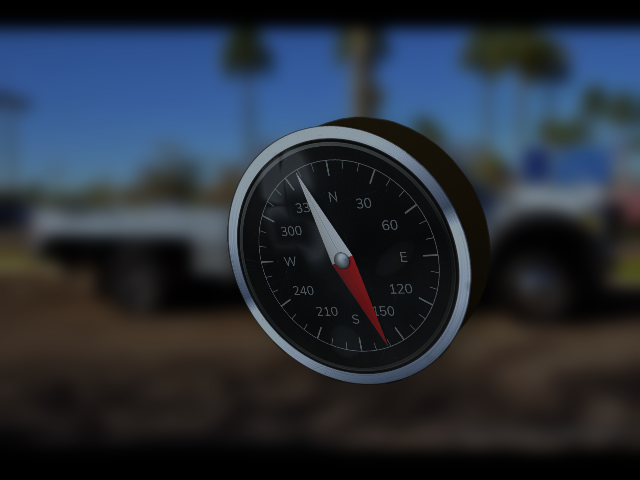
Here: 160 °
